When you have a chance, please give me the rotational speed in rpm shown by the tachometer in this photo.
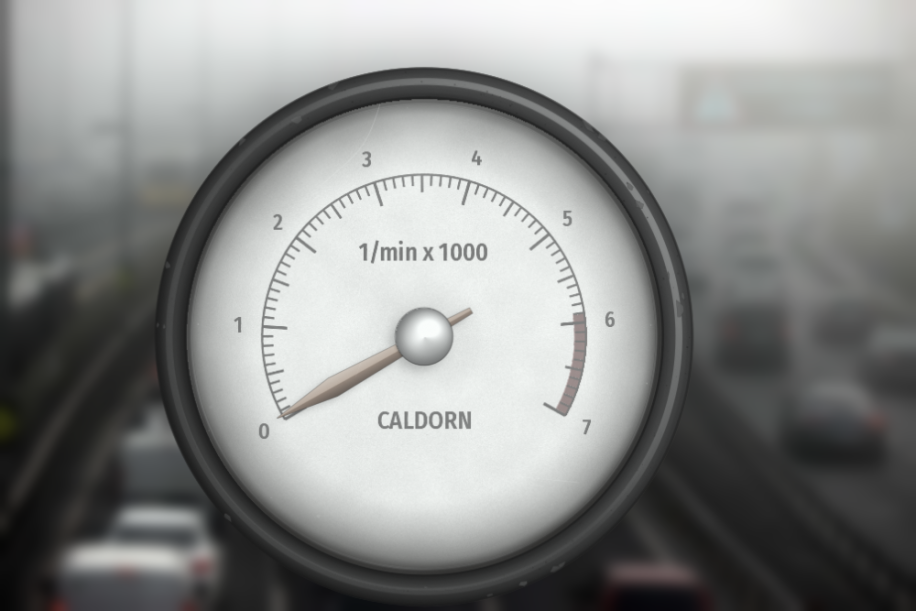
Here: 50 rpm
